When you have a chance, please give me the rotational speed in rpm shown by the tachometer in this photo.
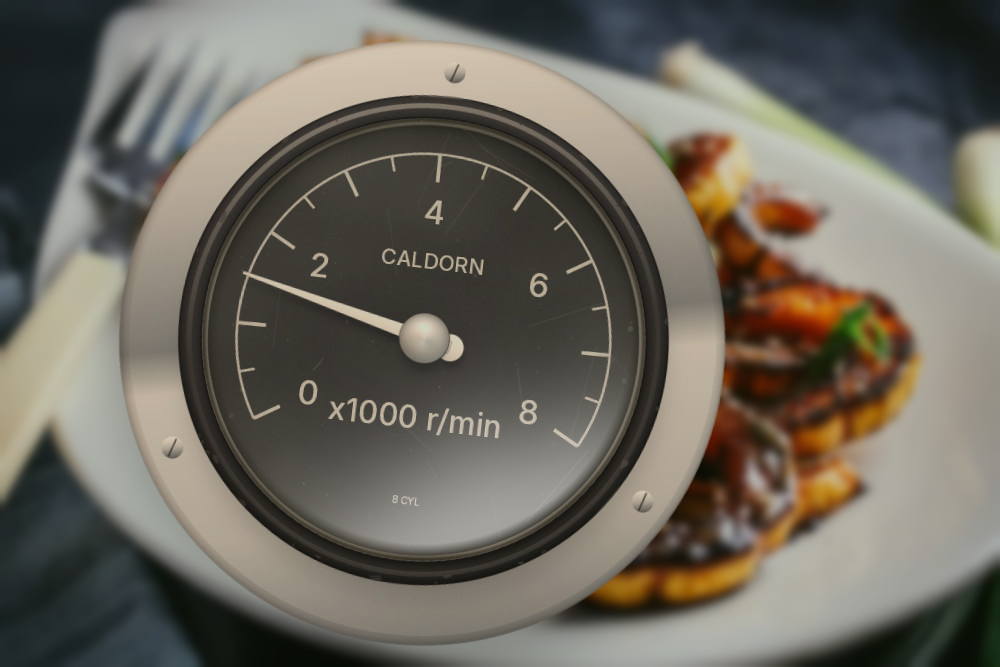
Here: 1500 rpm
